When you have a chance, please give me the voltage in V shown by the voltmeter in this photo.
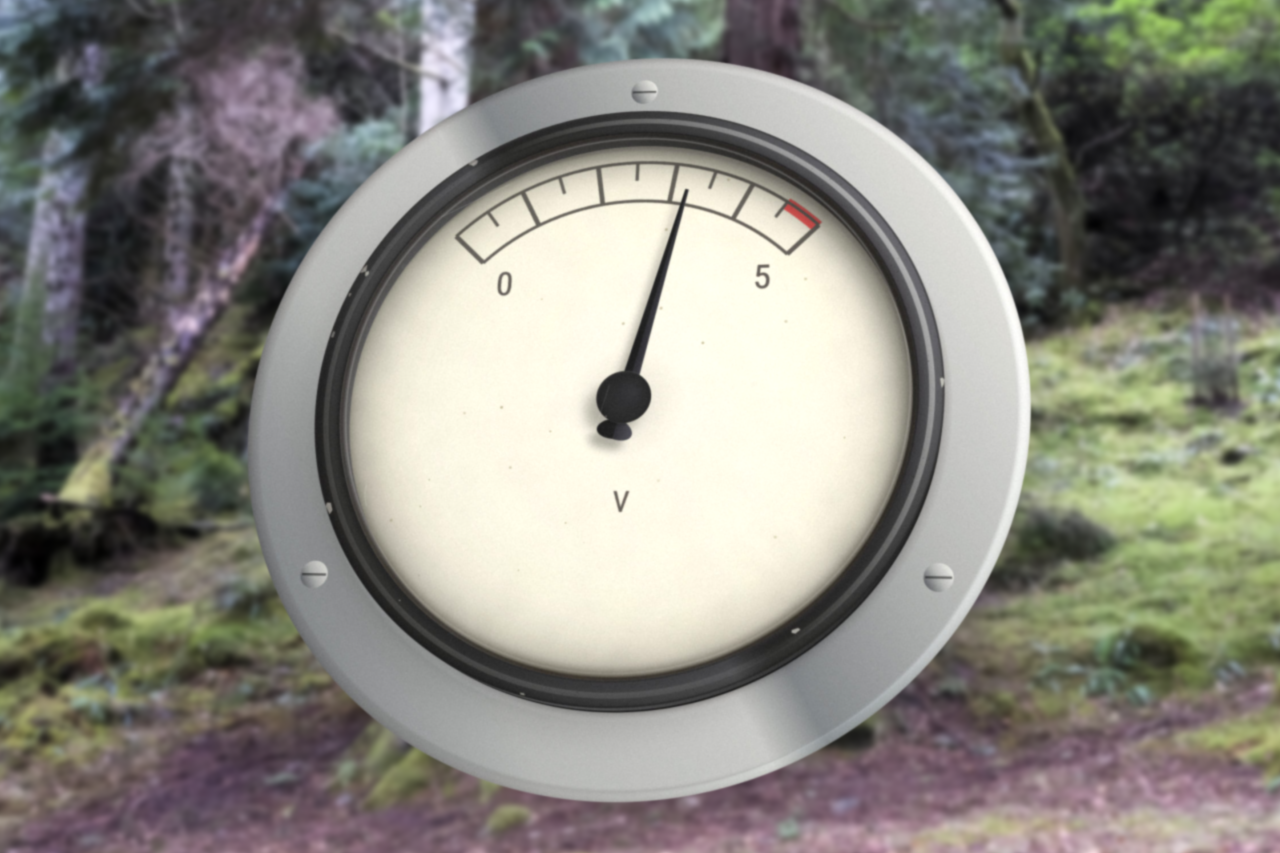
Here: 3.25 V
